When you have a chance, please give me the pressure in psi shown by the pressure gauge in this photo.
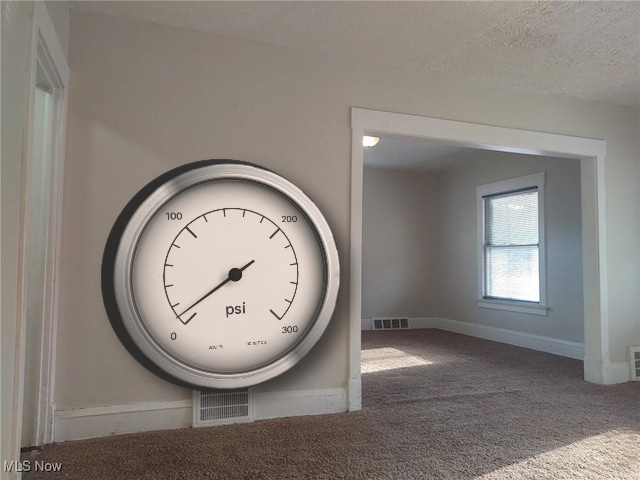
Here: 10 psi
